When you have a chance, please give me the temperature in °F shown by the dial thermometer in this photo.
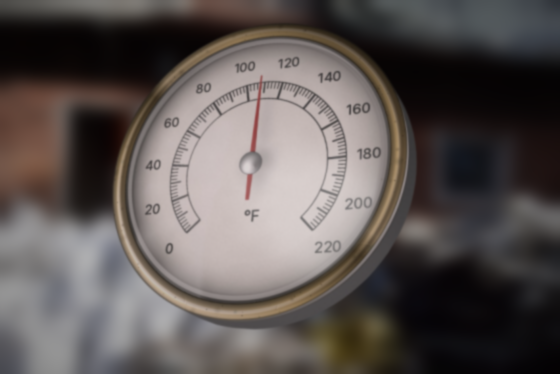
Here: 110 °F
